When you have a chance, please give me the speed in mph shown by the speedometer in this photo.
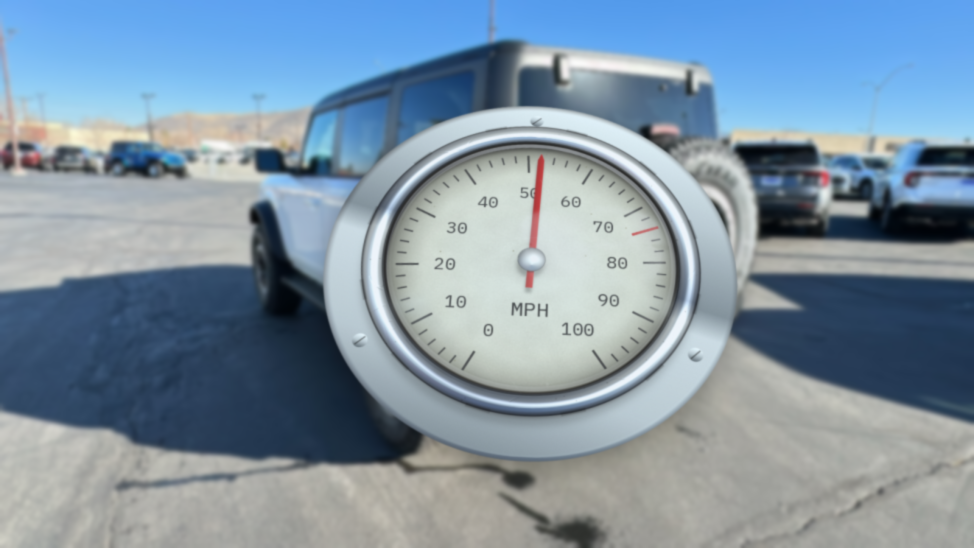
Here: 52 mph
